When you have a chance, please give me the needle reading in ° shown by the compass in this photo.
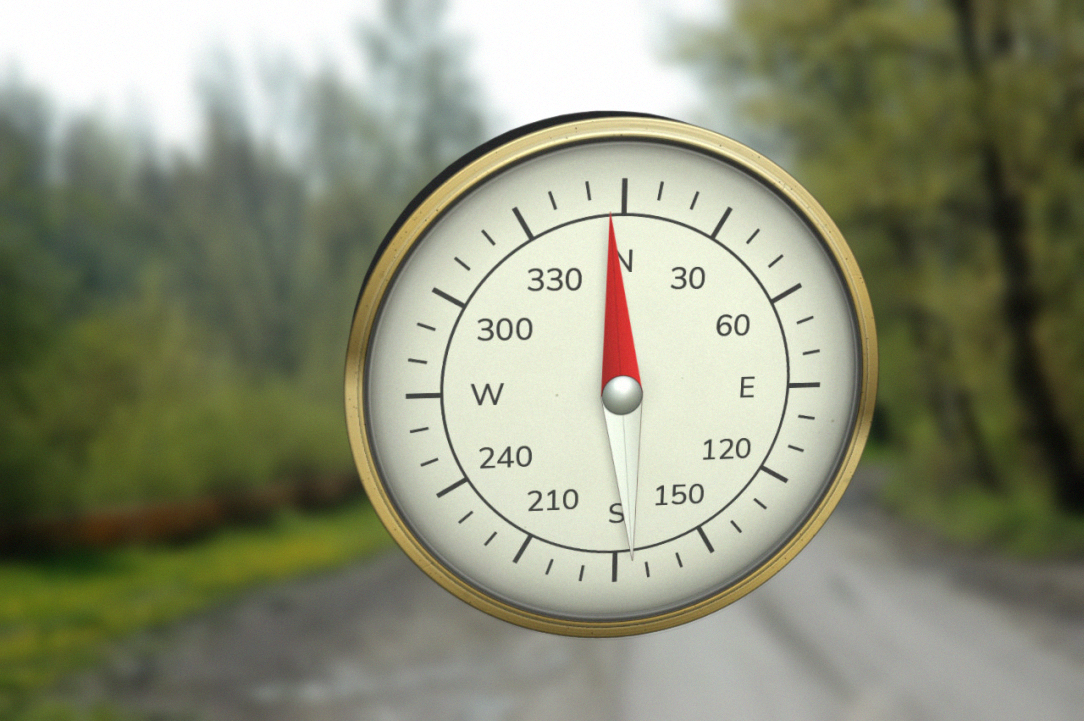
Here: 355 °
